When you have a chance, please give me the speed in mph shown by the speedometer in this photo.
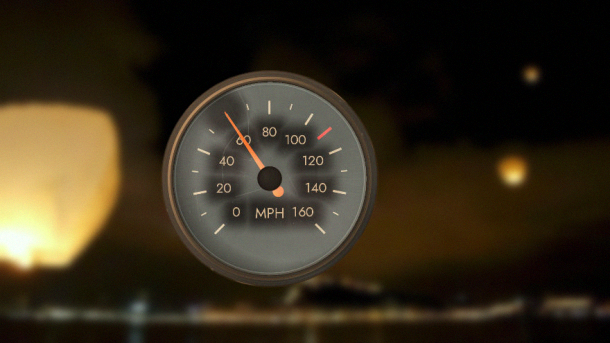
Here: 60 mph
